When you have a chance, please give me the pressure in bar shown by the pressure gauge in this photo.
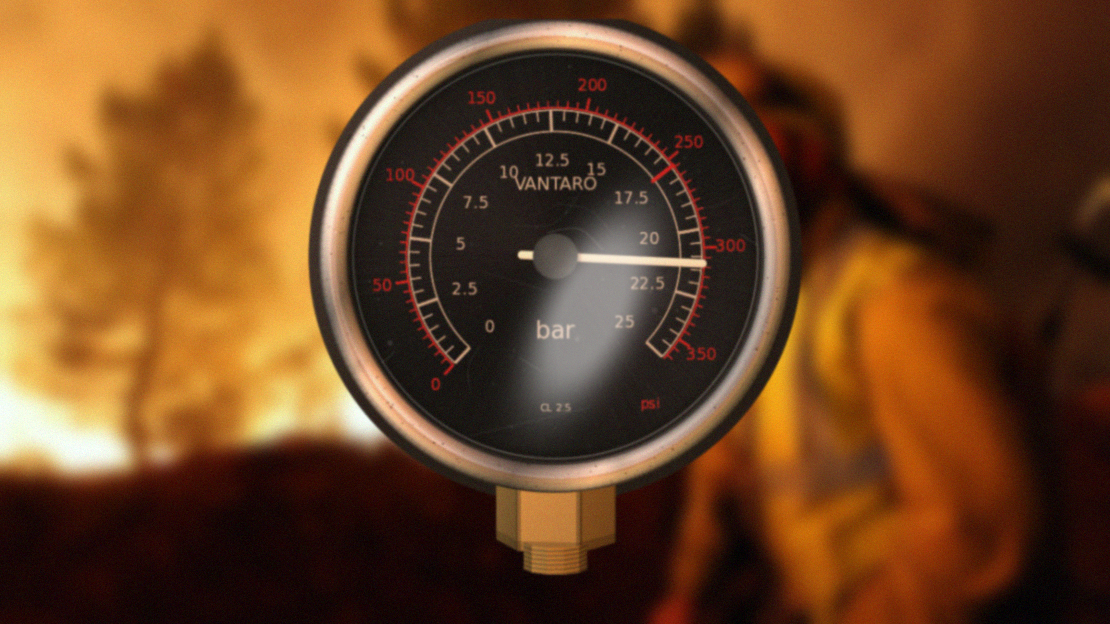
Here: 21.25 bar
